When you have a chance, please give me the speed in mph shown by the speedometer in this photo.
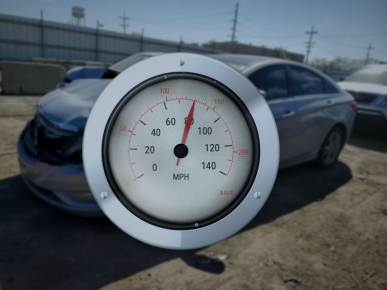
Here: 80 mph
